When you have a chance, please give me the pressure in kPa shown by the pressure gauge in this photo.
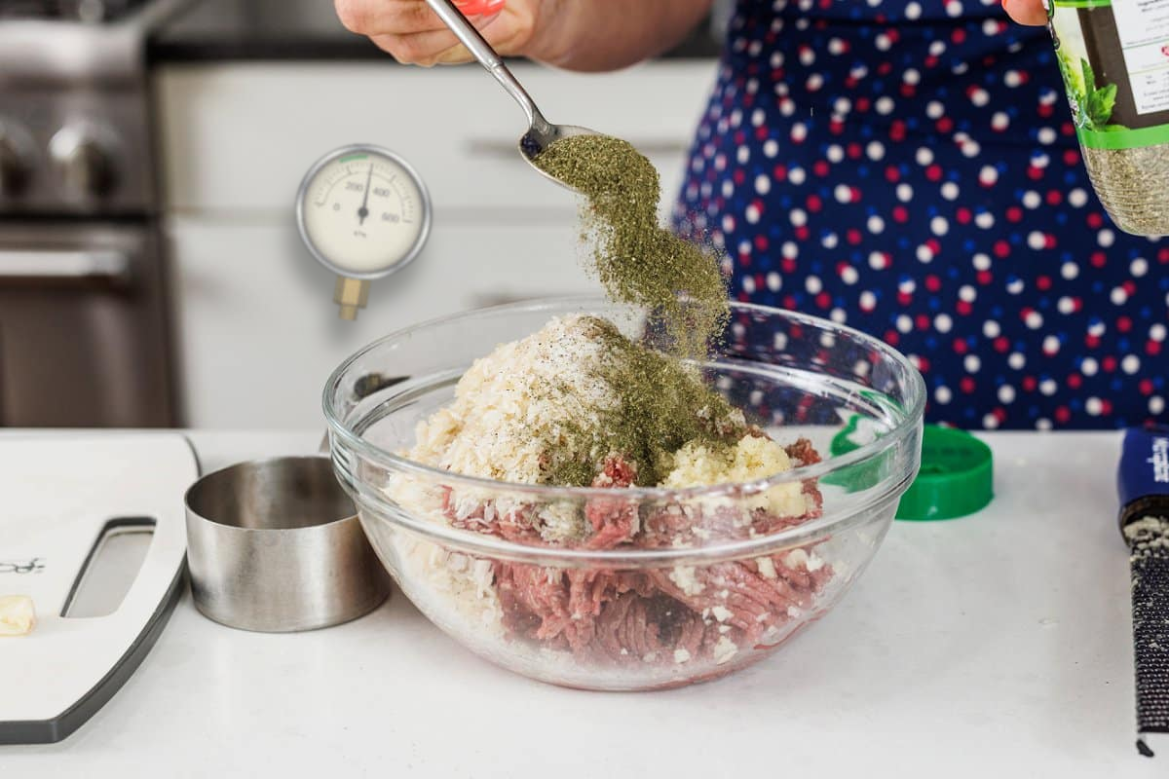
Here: 300 kPa
